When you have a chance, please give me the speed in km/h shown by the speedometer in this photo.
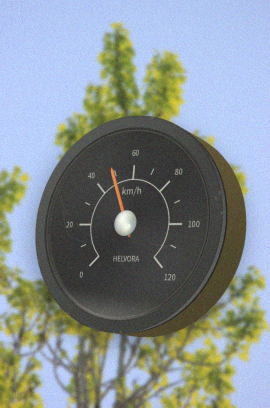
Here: 50 km/h
